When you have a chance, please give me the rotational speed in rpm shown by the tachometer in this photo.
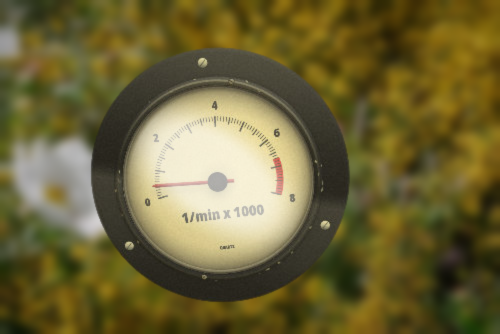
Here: 500 rpm
